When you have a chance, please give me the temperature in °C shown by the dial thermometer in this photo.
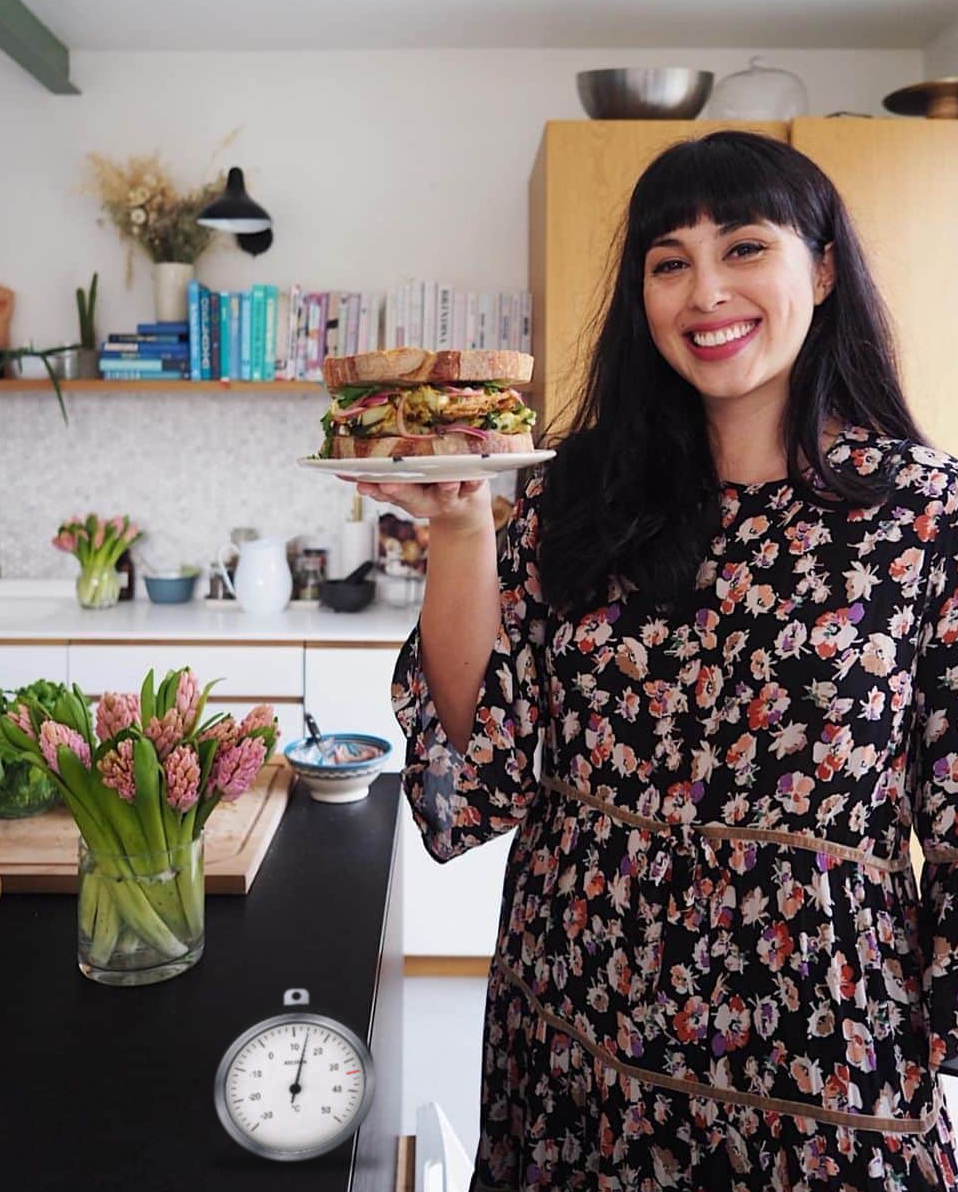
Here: 14 °C
